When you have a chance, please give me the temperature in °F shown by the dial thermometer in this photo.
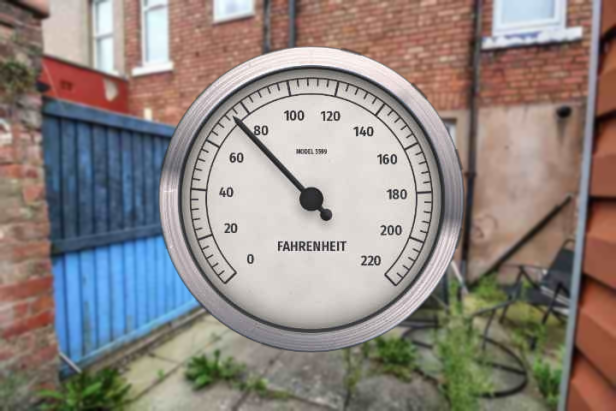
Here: 74 °F
